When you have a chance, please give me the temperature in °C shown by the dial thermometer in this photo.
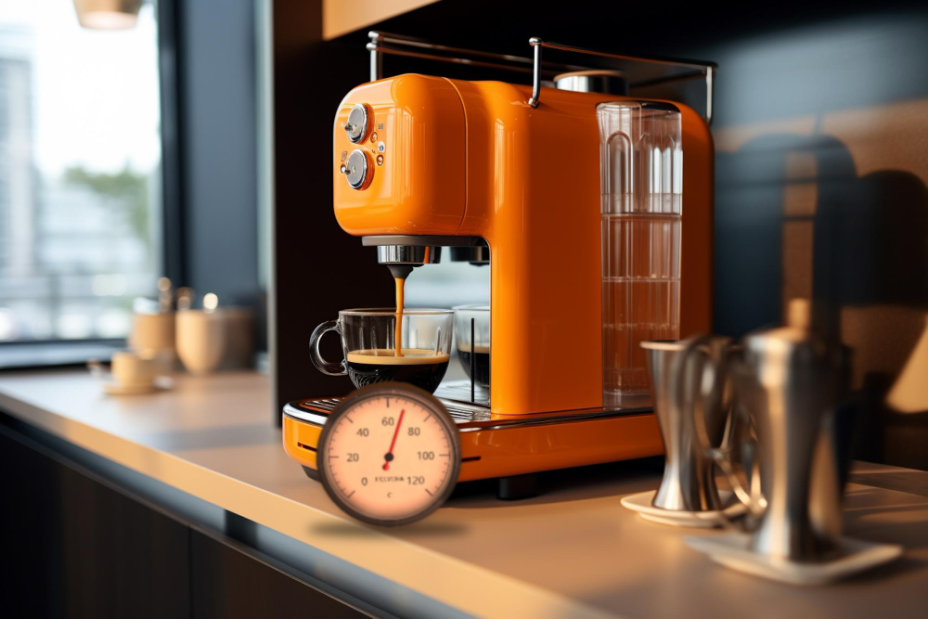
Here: 68 °C
